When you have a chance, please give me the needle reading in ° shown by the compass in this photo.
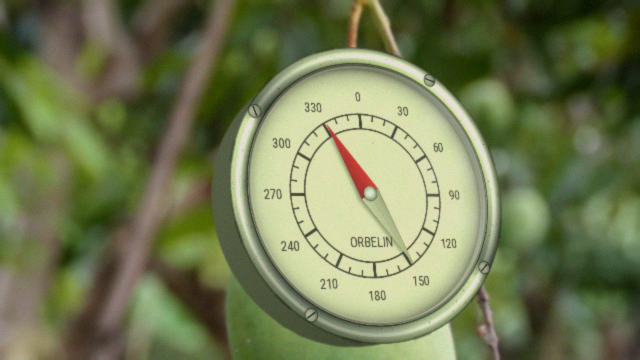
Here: 330 °
